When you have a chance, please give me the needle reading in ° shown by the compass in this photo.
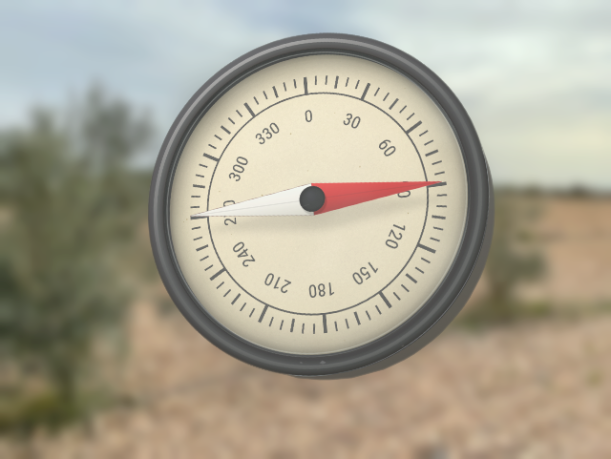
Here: 90 °
